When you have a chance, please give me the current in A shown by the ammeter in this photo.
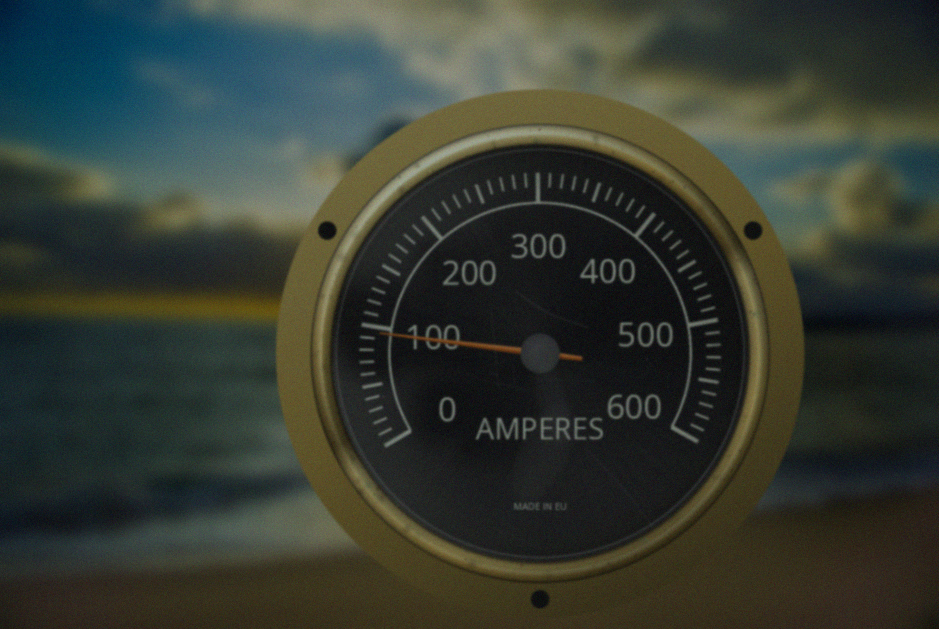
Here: 95 A
